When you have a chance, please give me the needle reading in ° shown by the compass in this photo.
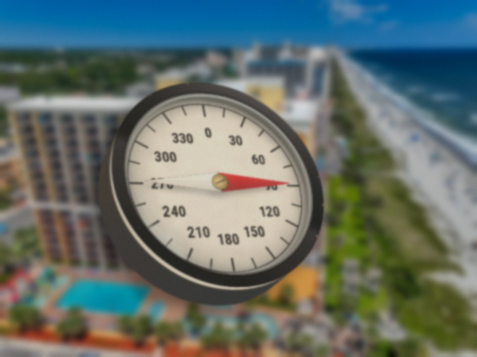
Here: 90 °
